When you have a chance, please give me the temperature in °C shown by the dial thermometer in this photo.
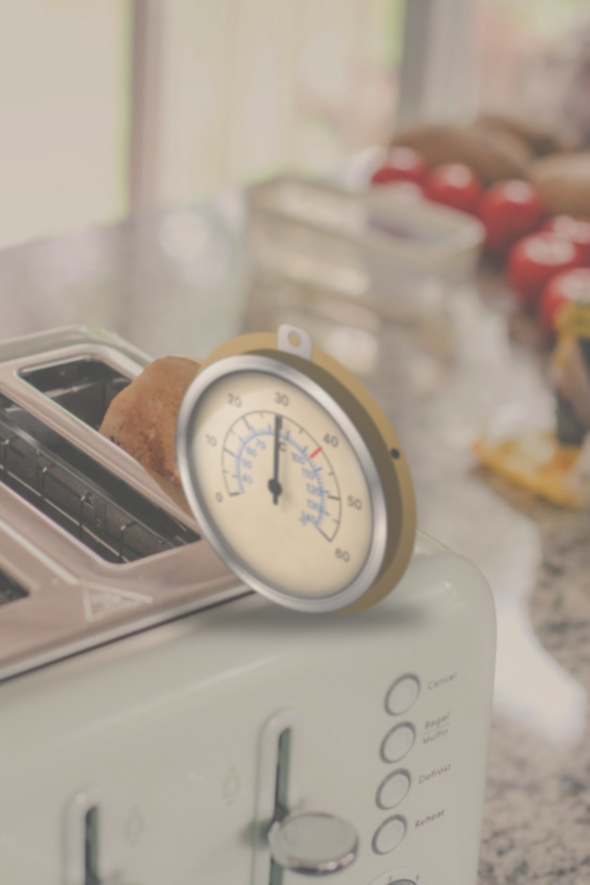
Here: 30 °C
